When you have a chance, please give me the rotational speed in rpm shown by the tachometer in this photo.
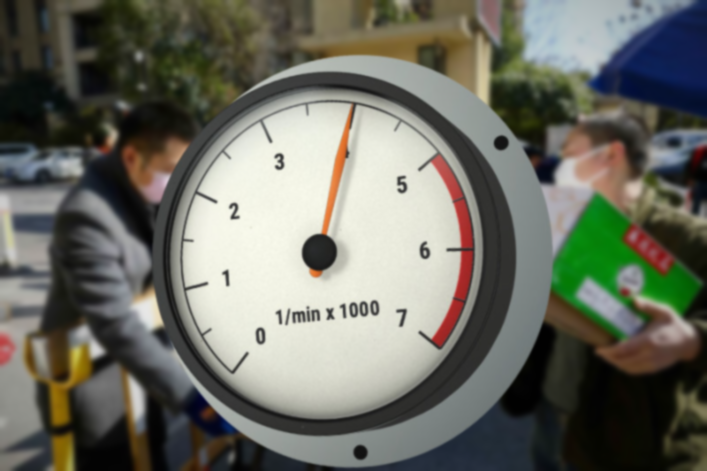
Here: 4000 rpm
